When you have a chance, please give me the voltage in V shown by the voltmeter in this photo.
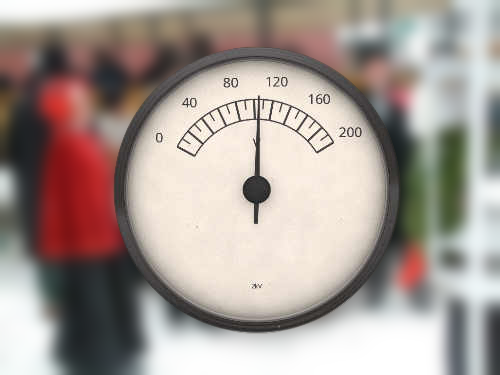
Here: 105 V
